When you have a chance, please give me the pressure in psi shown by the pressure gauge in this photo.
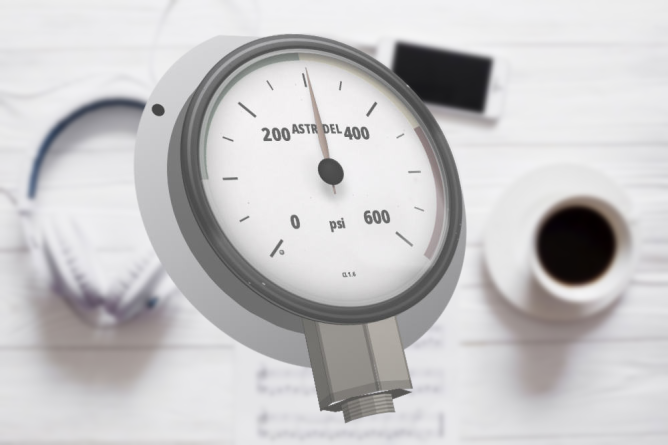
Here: 300 psi
